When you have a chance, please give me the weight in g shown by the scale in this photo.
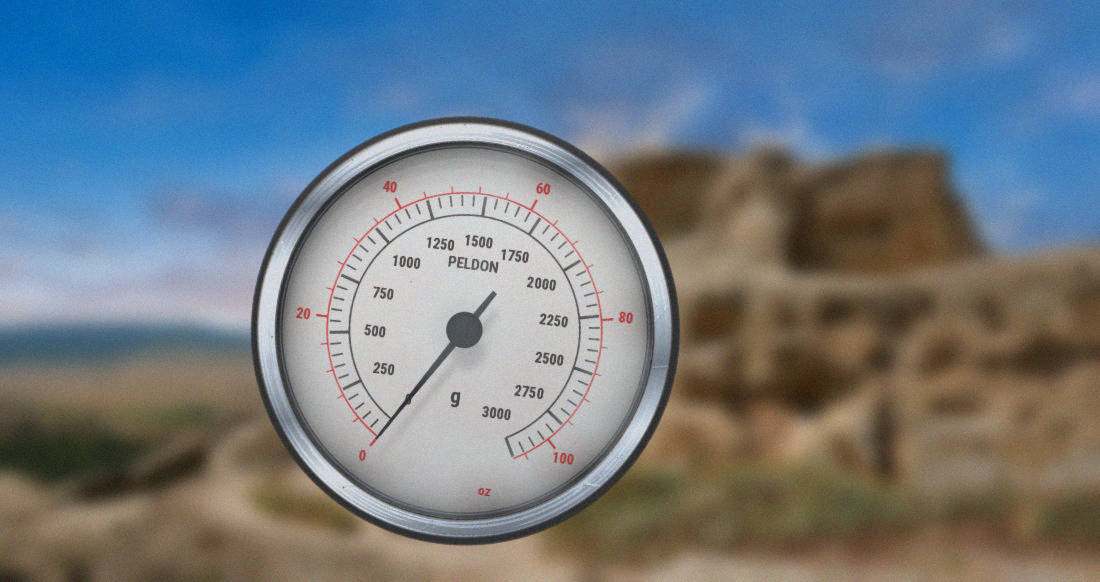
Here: 0 g
